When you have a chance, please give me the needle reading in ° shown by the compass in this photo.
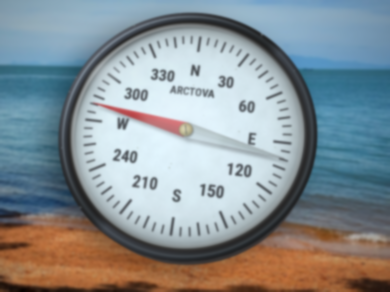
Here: 280 °
